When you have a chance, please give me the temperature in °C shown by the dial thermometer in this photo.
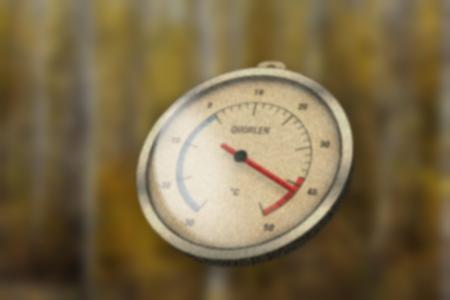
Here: 42 °C
